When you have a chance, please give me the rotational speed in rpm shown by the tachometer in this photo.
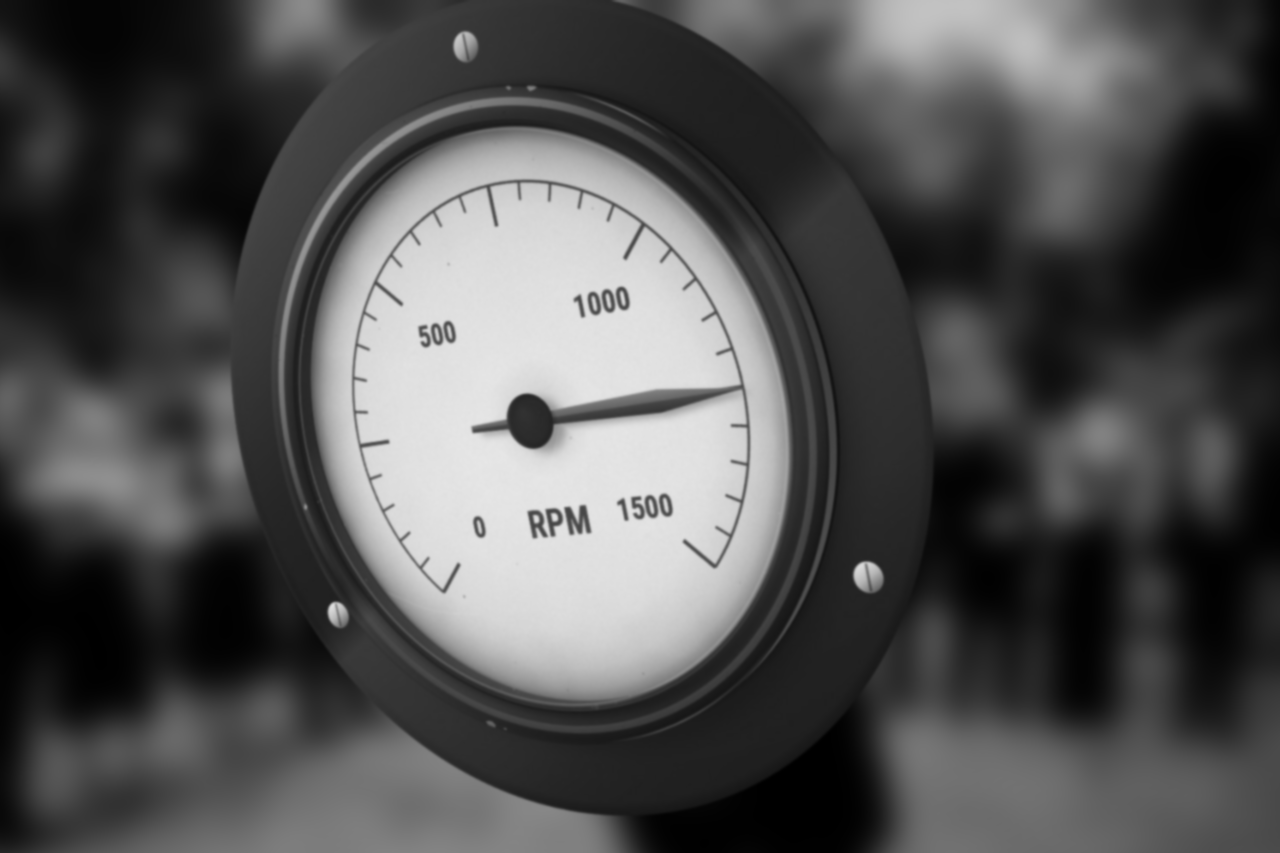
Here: 1250 rpm
